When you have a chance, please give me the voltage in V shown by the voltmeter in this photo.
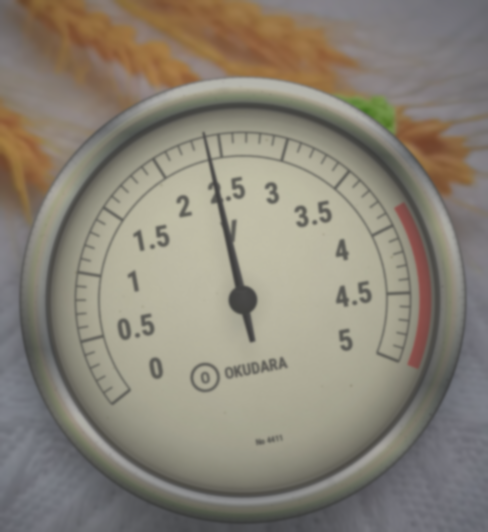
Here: 2.4 V
